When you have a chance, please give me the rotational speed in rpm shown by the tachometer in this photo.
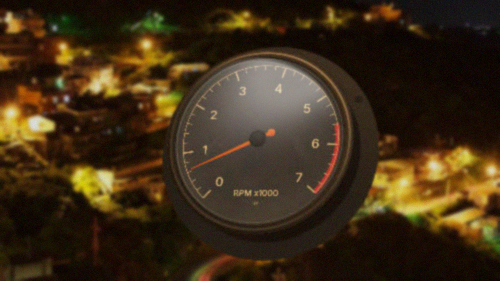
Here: 600 rpm
